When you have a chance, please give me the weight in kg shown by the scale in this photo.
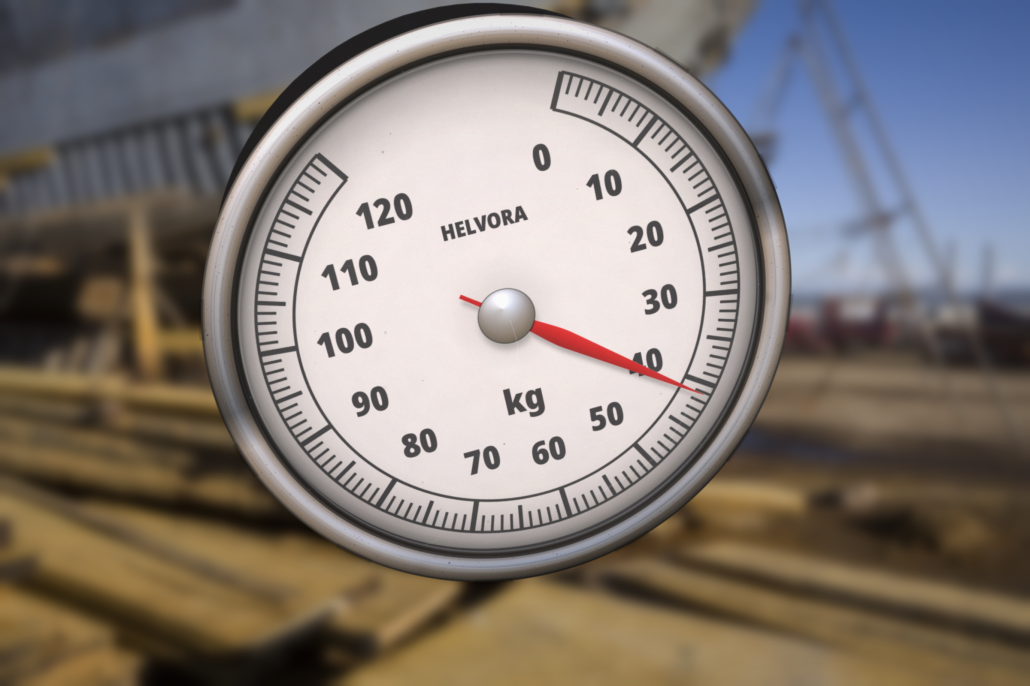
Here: 41 kg
